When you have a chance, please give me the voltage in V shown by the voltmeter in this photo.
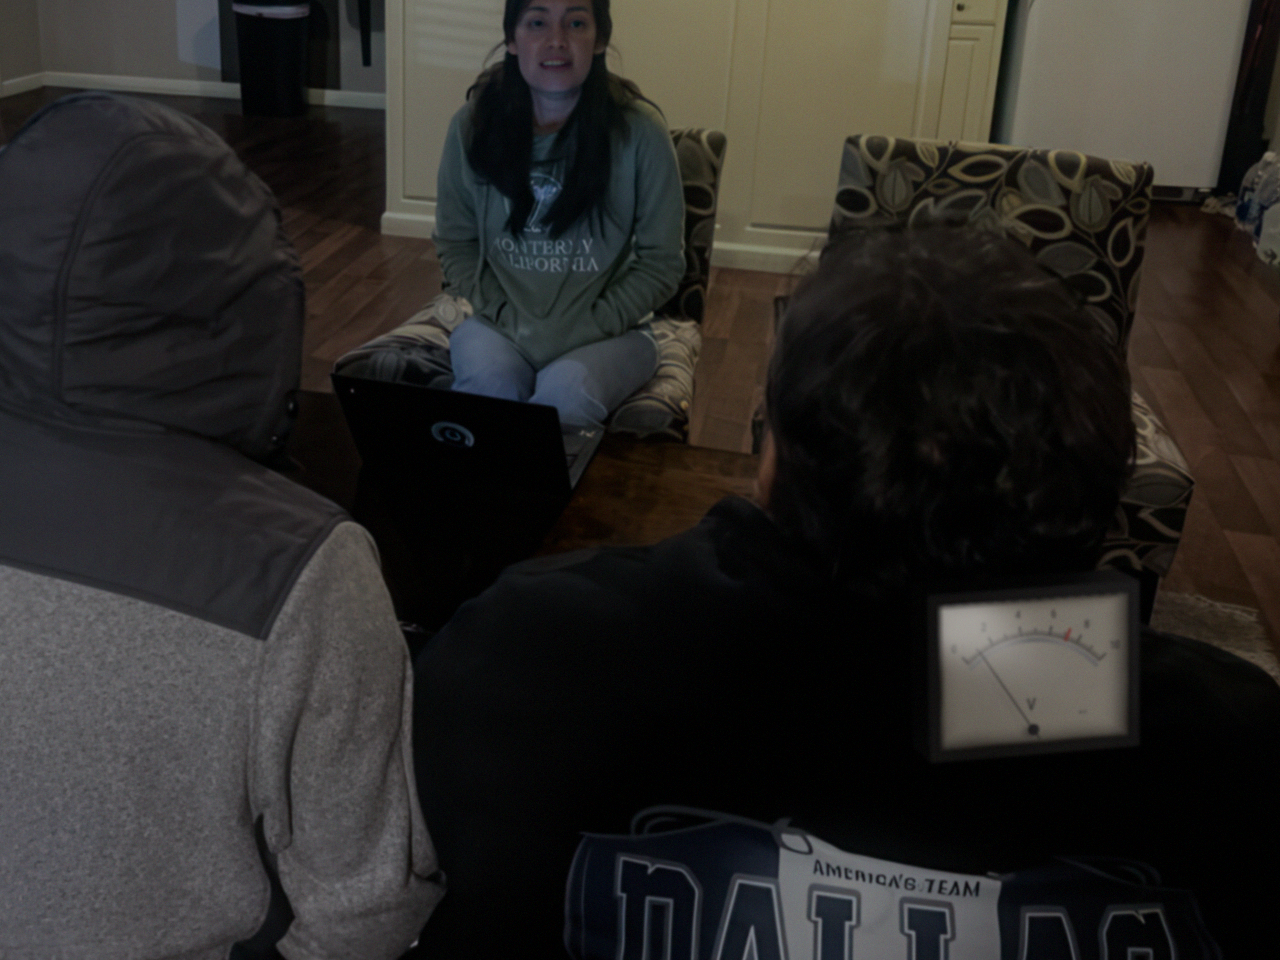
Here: 1 V
